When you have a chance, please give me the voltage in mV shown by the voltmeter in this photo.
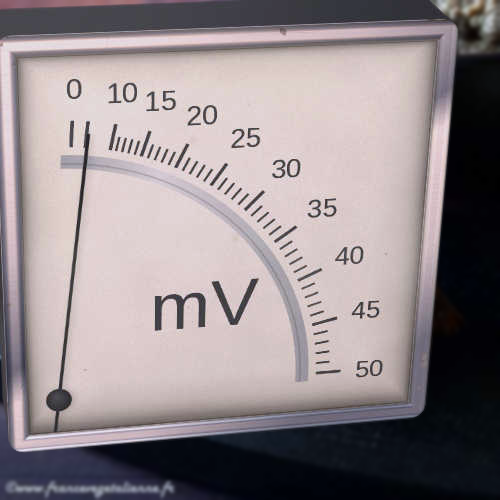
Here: 5 mV
